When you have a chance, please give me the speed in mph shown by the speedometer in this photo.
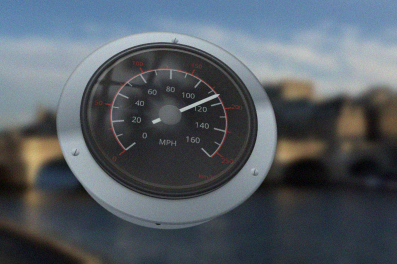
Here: 115 mph
